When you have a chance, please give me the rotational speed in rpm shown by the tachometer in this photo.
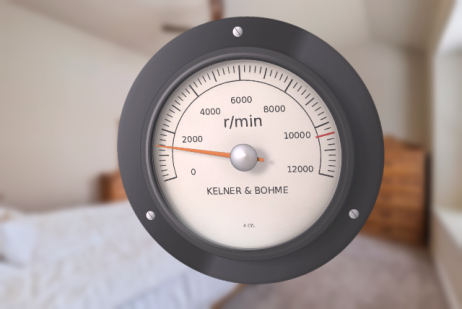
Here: 1400 rpm
